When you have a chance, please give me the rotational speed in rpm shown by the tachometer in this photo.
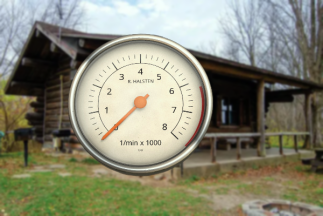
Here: 0 rpm
